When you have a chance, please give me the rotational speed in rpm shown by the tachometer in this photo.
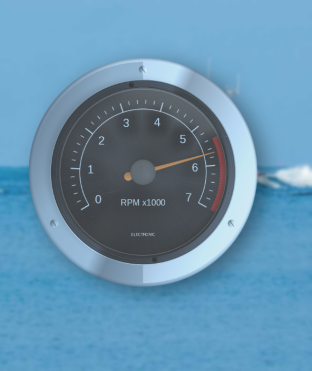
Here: 5700 rpm
